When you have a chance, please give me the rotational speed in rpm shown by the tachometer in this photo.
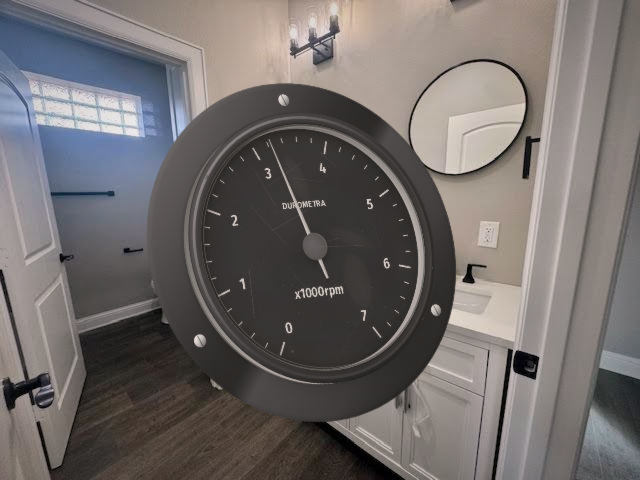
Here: 3200 rpm
